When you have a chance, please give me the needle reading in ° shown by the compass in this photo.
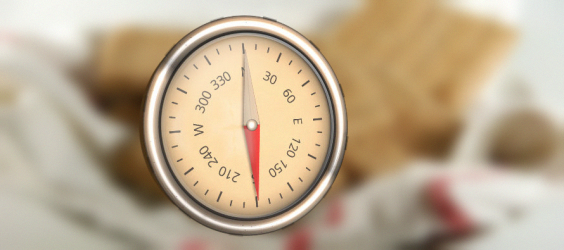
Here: 180 °
